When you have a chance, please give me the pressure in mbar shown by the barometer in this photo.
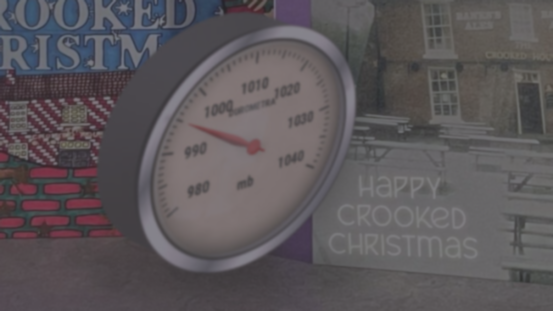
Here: 995 mbar
